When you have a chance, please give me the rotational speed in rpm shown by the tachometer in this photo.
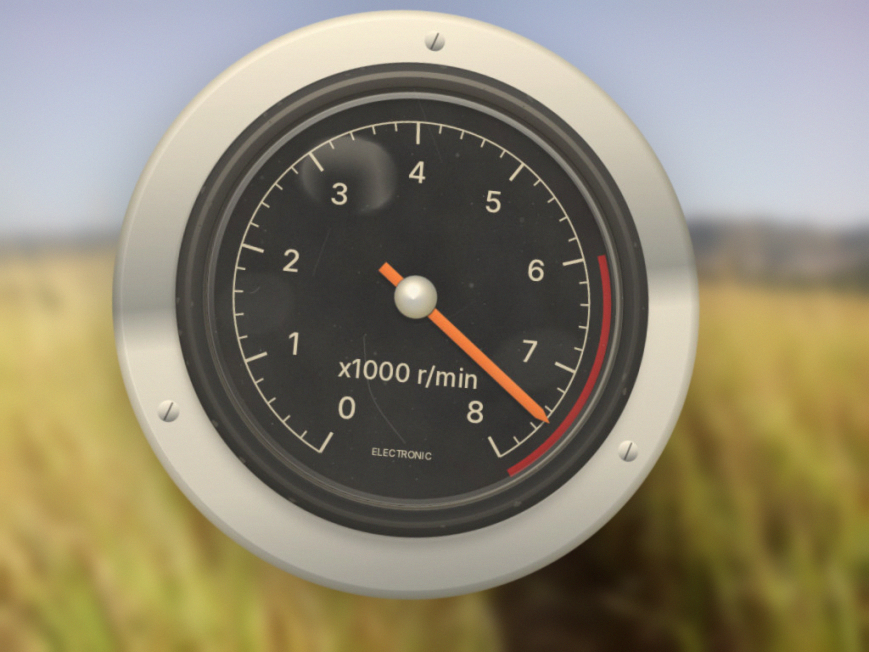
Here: 7500 rpm
